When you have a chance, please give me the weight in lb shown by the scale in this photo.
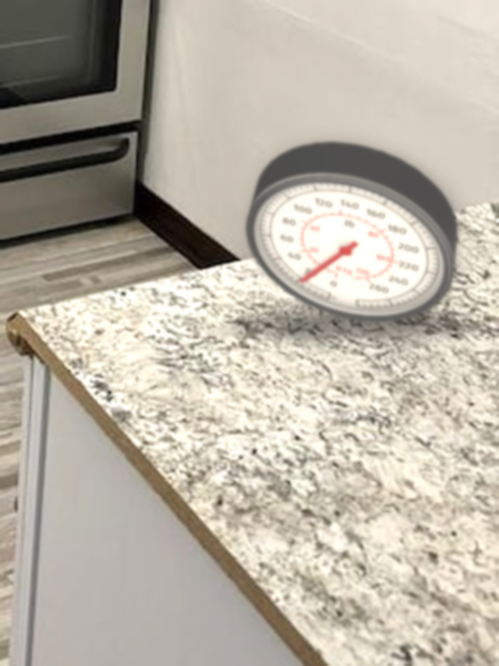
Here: 20 lb
